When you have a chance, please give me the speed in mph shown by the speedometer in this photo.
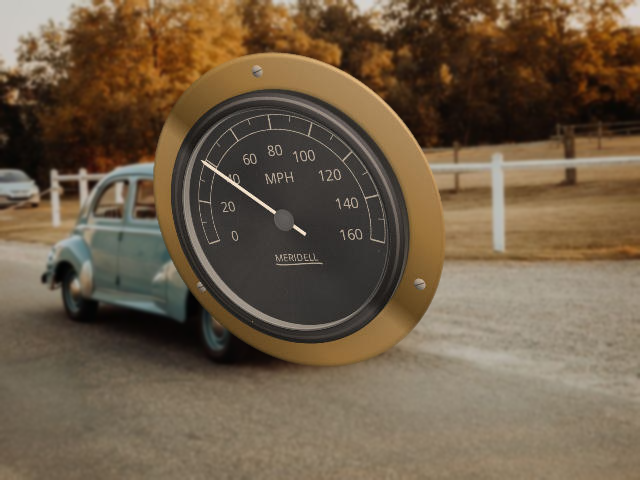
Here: 40 mph
